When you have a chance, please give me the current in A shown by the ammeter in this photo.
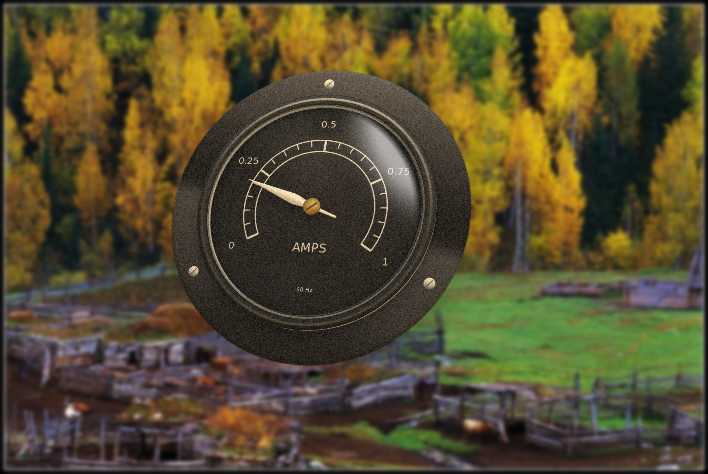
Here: 0.2 A
